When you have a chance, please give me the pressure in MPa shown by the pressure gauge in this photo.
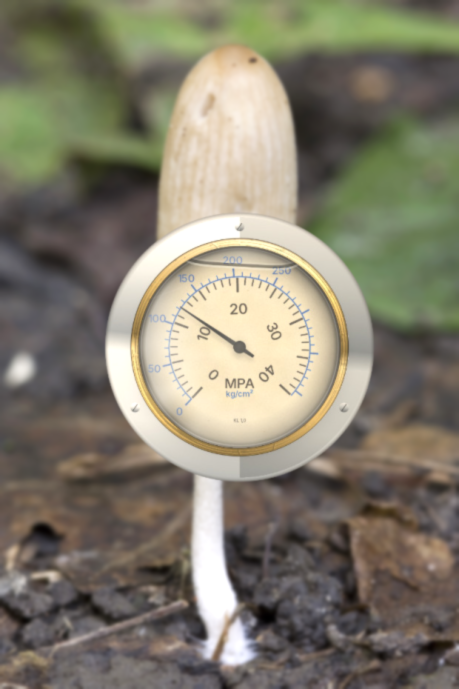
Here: 12 MPa
